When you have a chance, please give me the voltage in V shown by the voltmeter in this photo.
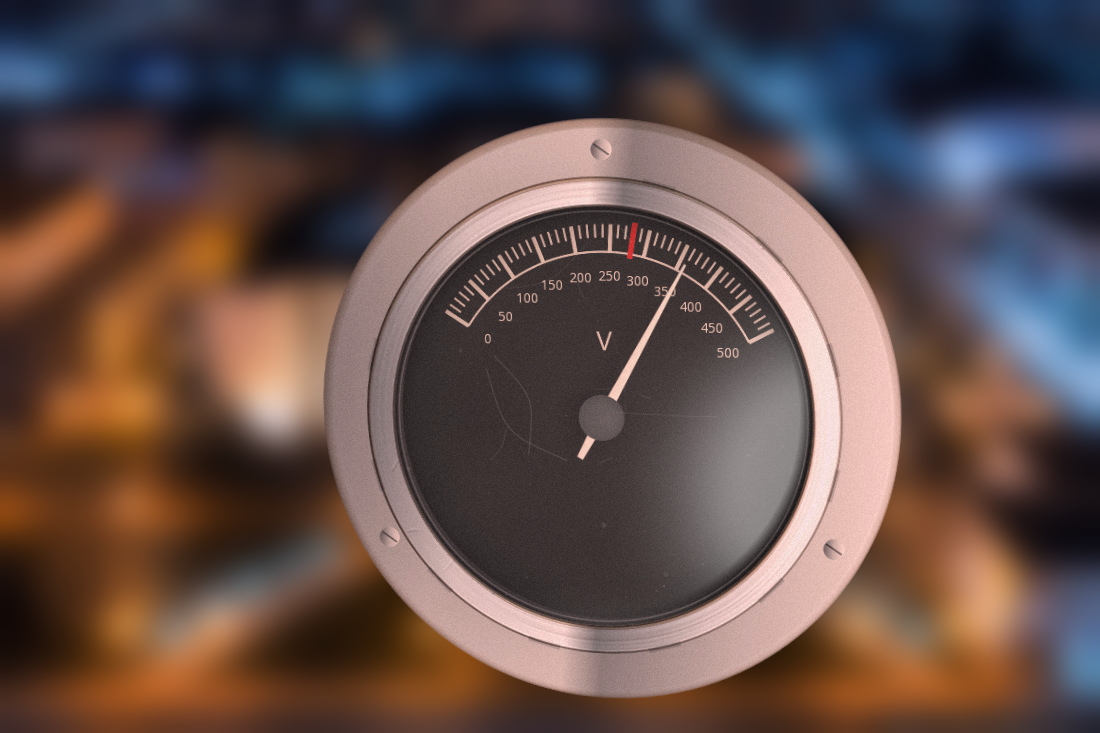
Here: 360 V
